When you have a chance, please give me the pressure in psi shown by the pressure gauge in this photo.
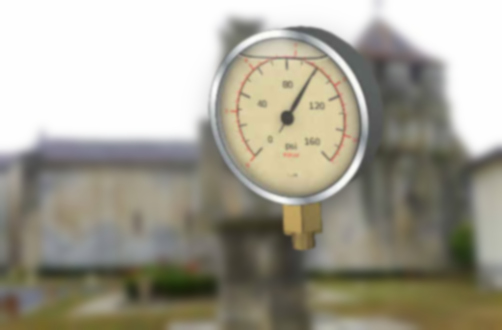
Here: 100 psi
